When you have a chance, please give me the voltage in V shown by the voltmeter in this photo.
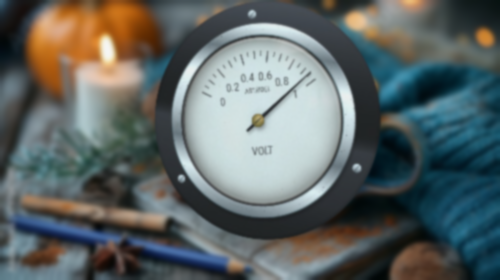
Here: 0.95 V
